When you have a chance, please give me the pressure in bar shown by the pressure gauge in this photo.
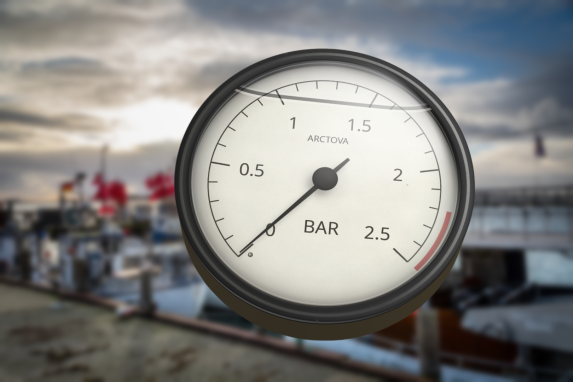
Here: 0 bar
